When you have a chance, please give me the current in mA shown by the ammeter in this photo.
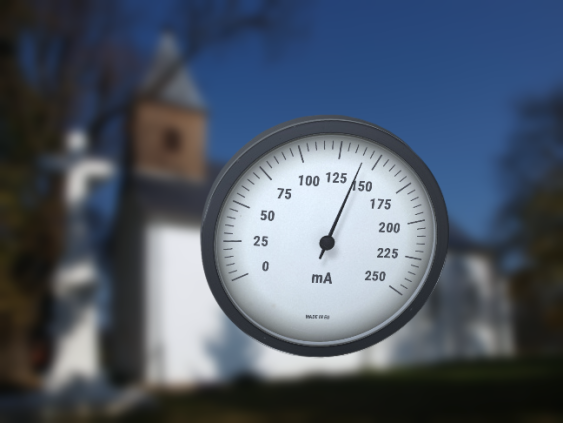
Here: 140 mA
